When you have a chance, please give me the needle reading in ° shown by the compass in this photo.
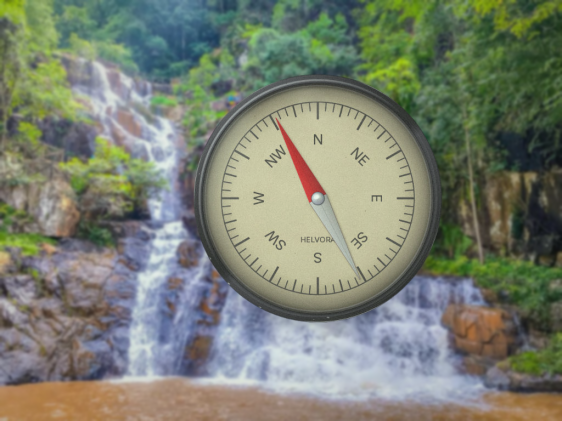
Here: 332.5 °
